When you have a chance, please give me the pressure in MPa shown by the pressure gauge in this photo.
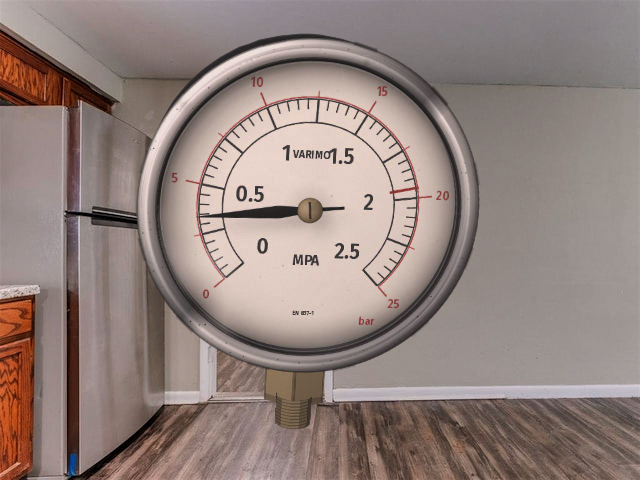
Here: 0.35 MPa
